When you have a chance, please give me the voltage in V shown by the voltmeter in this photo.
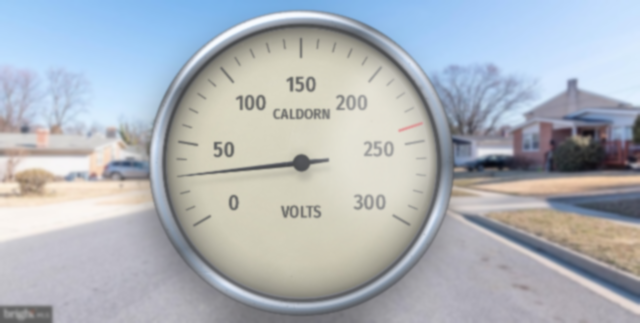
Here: 30 V
